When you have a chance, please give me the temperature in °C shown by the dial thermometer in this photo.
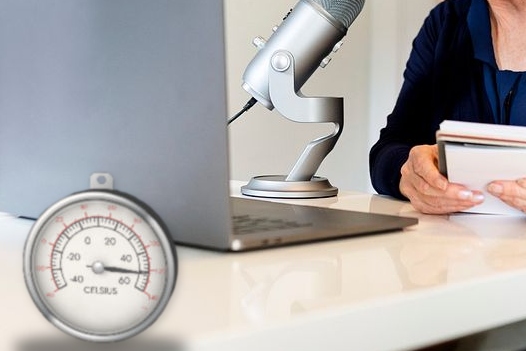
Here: 50 °C
